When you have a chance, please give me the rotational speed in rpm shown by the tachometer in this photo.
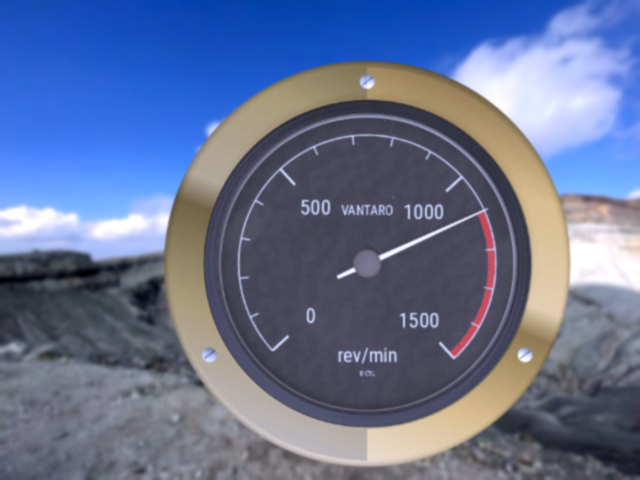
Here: 1100 rpm
